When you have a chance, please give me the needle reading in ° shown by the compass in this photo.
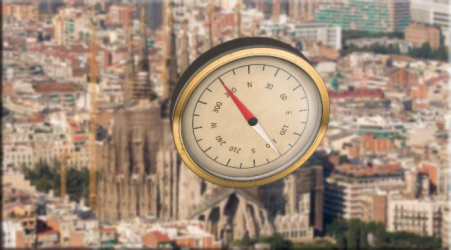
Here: 330 °
